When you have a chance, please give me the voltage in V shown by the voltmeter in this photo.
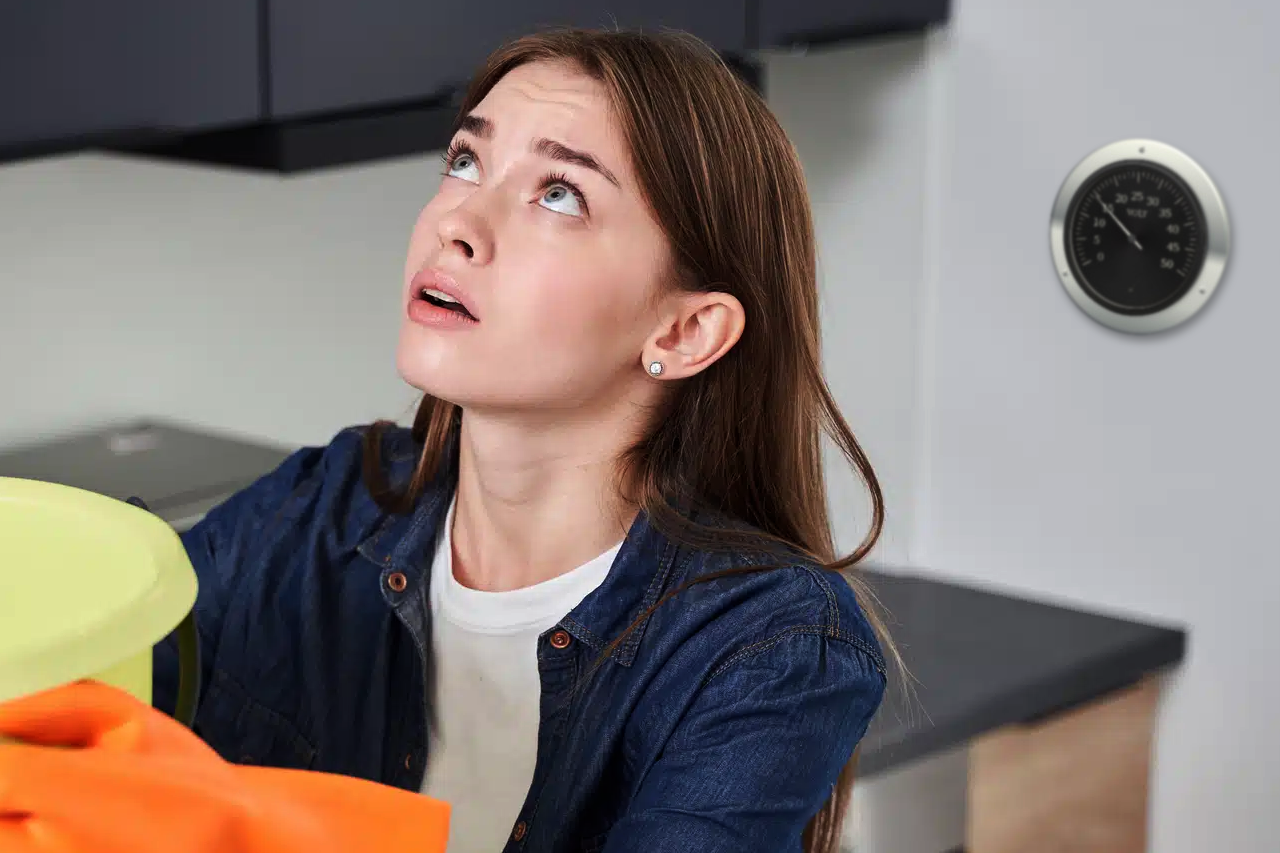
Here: 15 V
